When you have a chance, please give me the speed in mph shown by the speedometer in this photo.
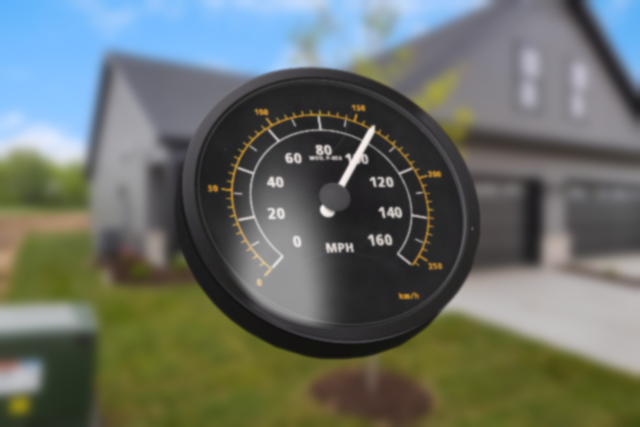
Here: 100 mph
